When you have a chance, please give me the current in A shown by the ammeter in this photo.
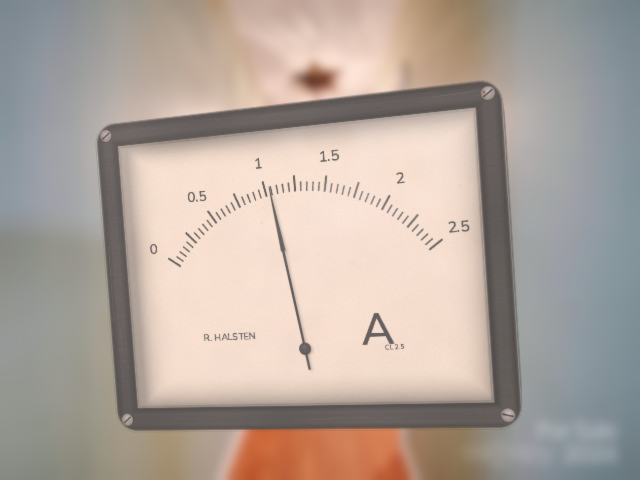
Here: 1.05 A
